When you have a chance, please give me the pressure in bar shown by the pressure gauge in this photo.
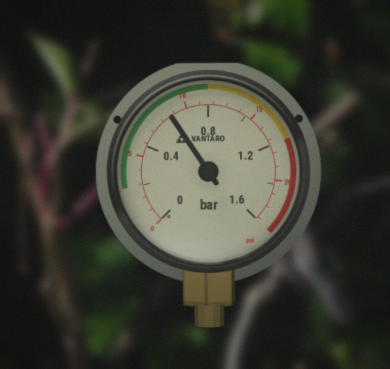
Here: 0.6 bar
